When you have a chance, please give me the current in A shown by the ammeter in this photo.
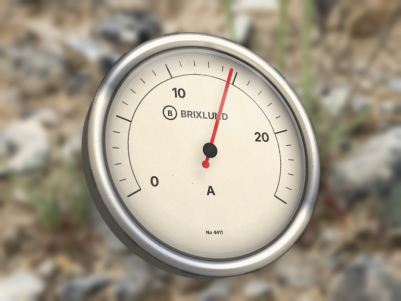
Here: 14.5 A
